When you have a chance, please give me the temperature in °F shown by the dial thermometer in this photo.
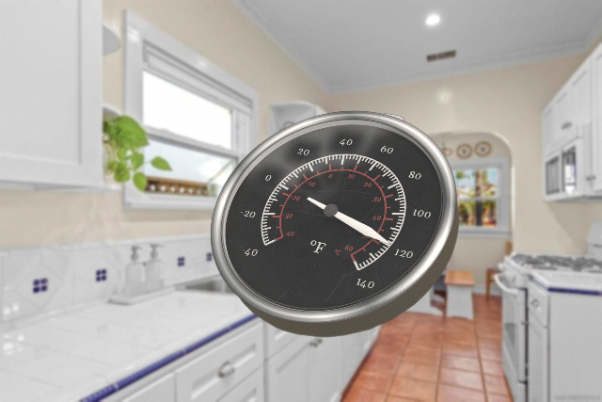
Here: 120 °F
